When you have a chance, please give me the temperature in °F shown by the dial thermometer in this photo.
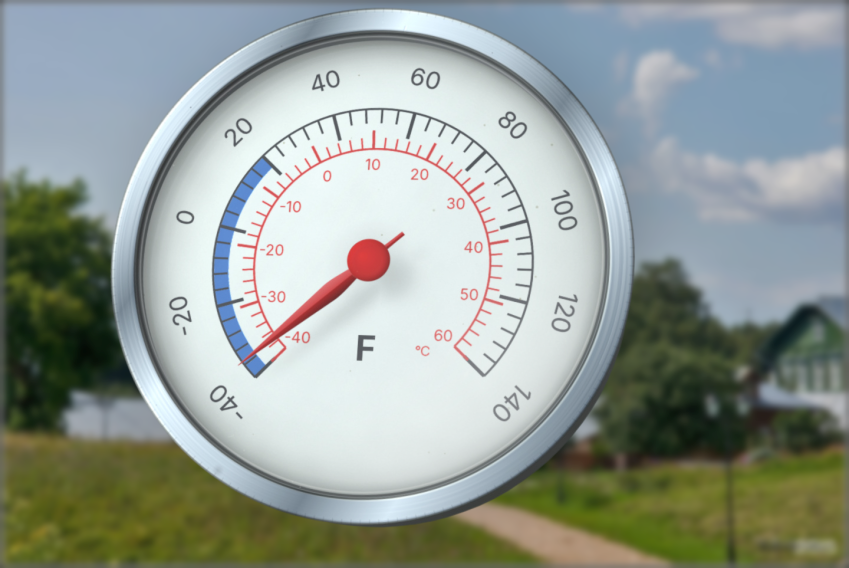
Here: -36 °F
